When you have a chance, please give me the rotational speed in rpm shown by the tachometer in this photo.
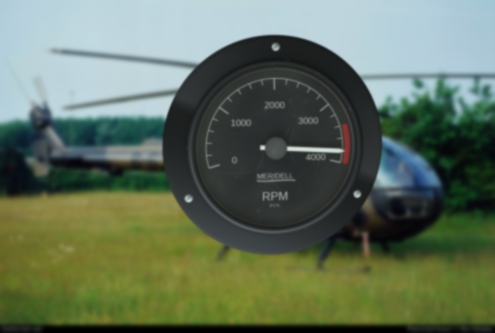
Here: 3800 rpm
